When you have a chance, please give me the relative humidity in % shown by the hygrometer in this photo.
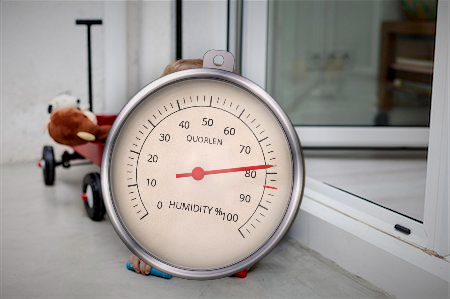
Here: 78 %
